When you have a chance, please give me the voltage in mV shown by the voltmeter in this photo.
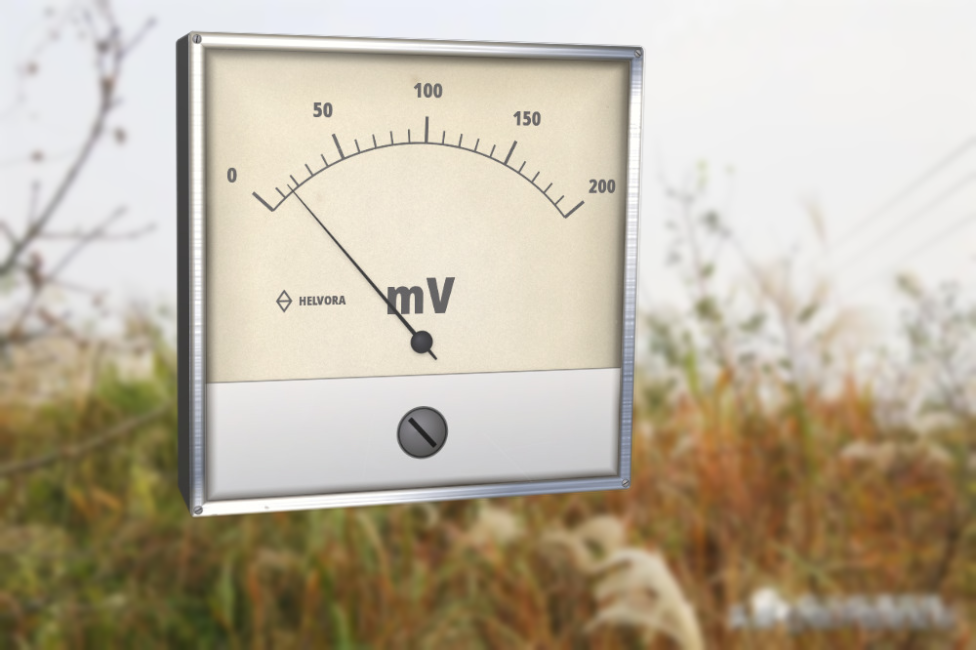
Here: 15 mV
